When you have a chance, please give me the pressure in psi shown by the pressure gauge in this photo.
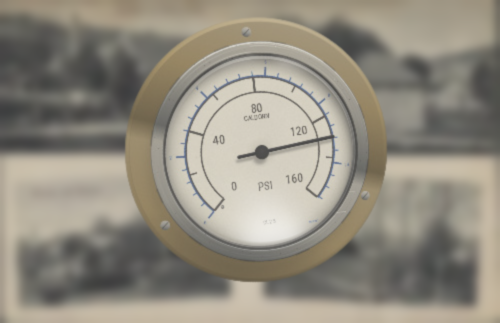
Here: 130 psi
